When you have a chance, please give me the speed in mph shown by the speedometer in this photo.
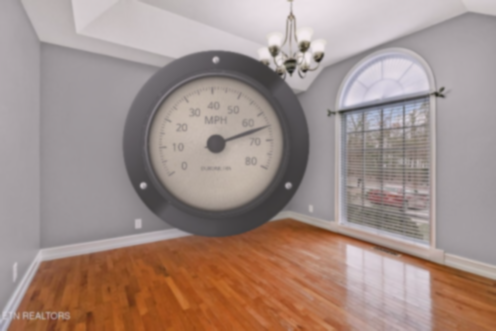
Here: 65 mph
